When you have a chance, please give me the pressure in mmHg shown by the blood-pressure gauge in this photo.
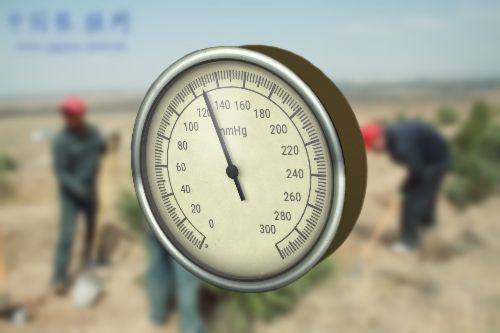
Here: 130 mmHg
